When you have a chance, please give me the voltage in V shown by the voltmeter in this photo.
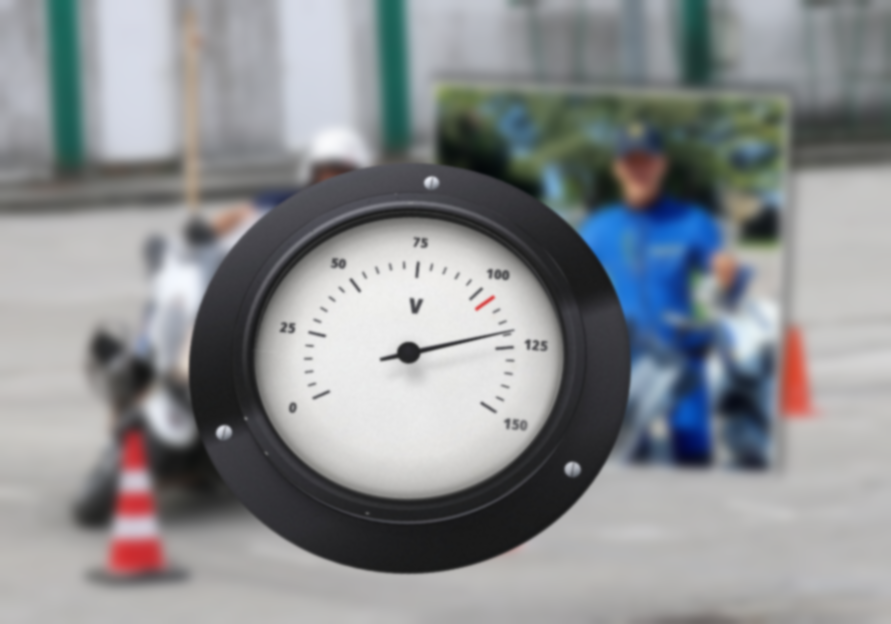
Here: 120 V
